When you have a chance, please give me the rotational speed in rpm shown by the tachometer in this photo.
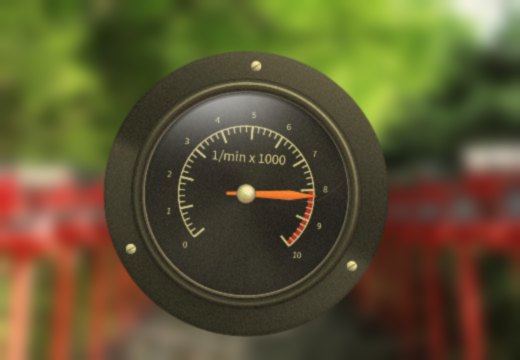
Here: 8200 rpm
